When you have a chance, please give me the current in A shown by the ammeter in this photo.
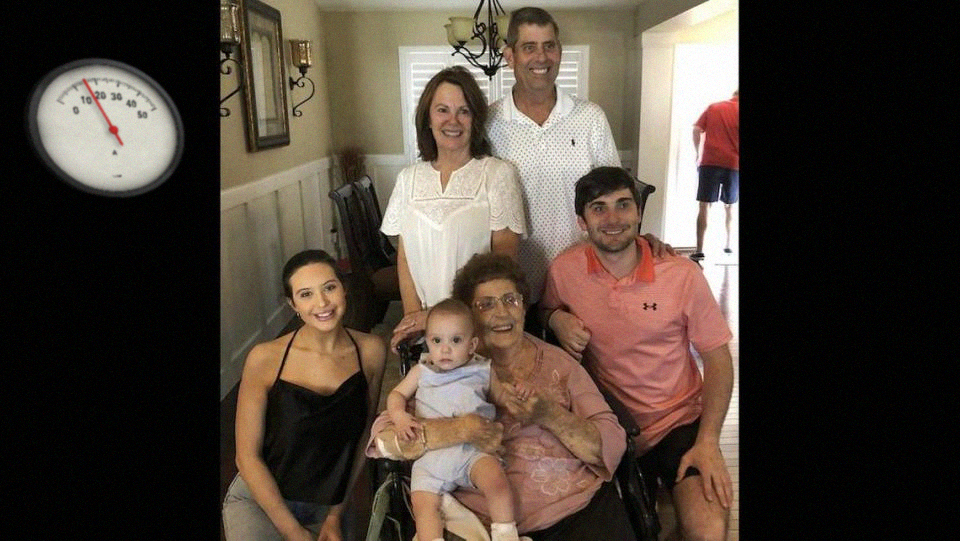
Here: 15 A
